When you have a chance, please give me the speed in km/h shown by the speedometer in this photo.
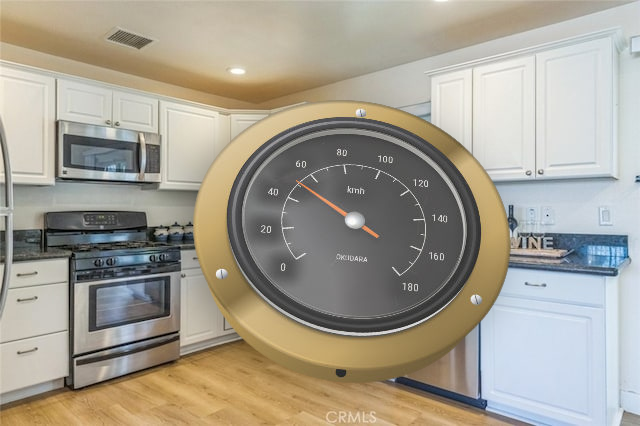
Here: 50 km/h
